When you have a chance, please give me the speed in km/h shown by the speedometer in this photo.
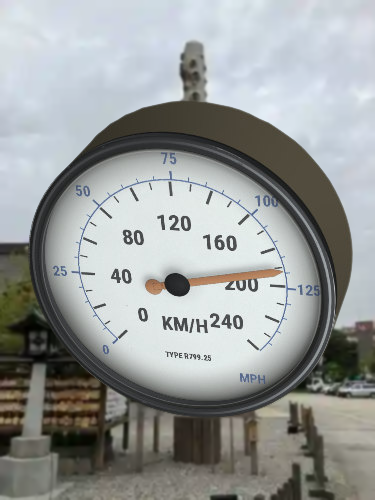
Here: 190 km/h
